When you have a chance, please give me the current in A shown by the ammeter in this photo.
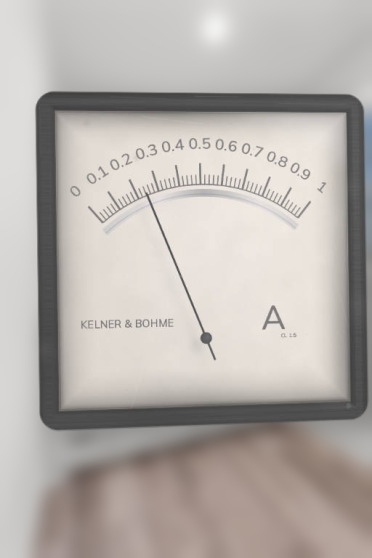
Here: 0.24 A
